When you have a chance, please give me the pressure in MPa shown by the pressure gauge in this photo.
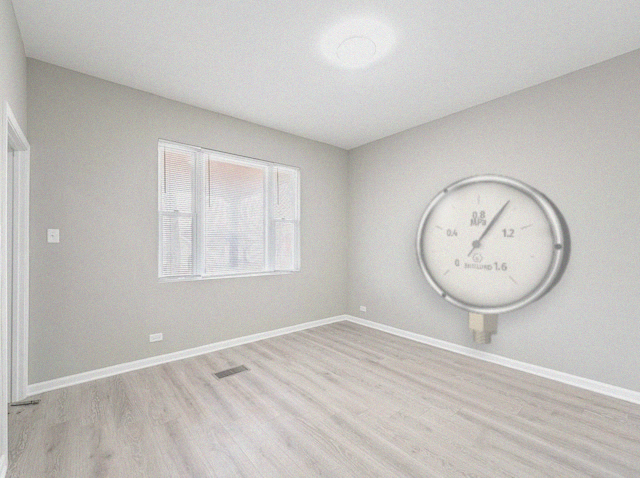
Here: 1 MPa
